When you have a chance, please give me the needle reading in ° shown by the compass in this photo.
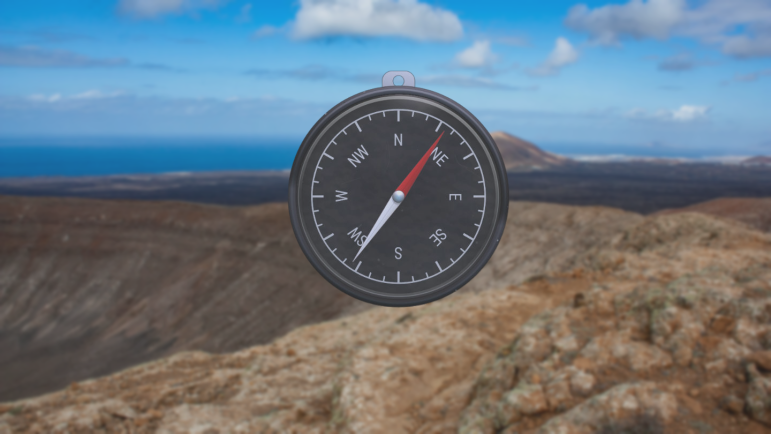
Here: 35 °
